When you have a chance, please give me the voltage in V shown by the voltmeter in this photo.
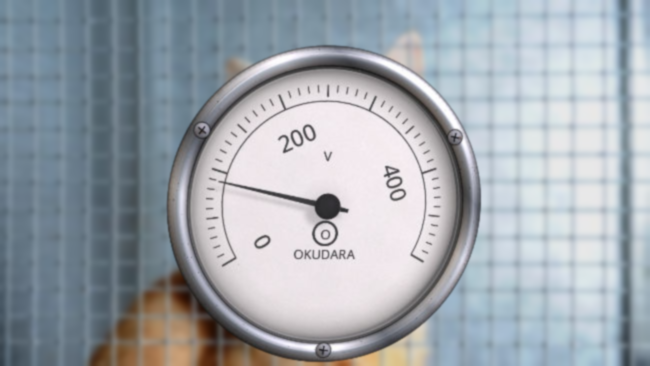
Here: 90 V
